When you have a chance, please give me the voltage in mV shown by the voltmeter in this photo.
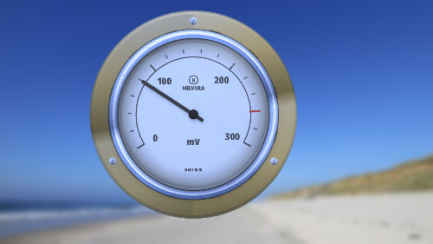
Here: 80 mV
